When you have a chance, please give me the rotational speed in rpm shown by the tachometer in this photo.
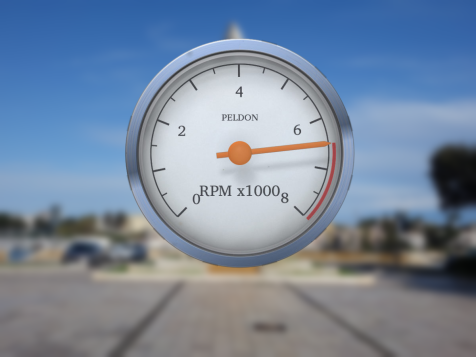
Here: 6500 rpm
